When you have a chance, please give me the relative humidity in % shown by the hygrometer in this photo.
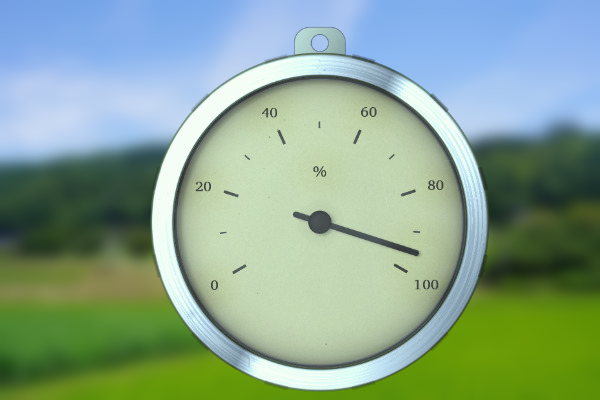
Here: 95 %
